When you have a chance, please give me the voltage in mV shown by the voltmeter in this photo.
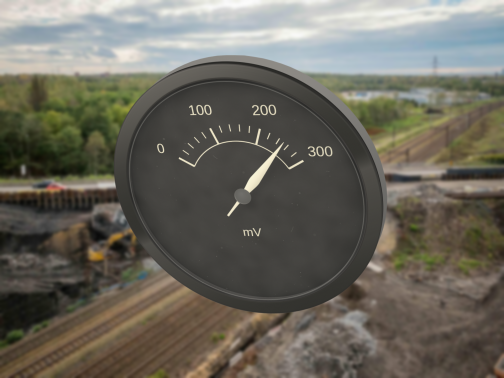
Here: 250 mV
